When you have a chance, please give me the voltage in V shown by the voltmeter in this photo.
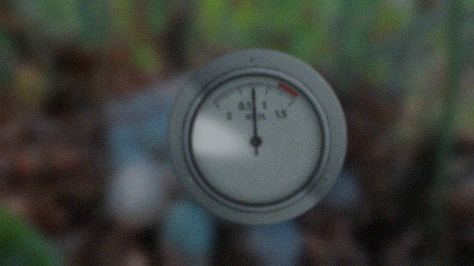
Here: 0.75 V
